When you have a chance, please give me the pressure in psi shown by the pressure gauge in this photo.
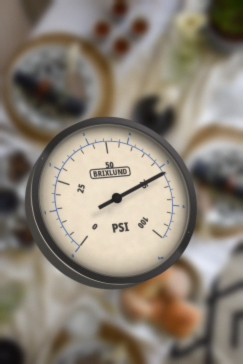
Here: 75 psi
